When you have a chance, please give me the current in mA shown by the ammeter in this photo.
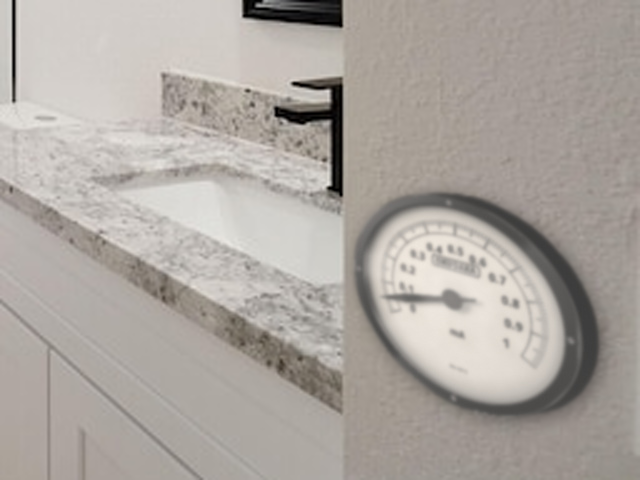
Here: 0.05 mA
